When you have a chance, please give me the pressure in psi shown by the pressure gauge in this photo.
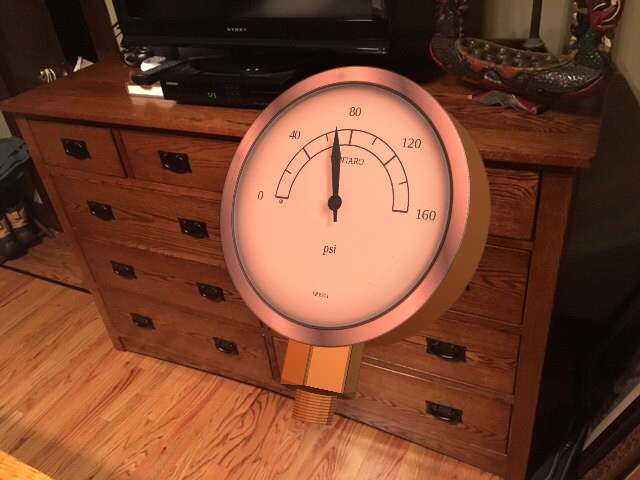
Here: 70 psi
